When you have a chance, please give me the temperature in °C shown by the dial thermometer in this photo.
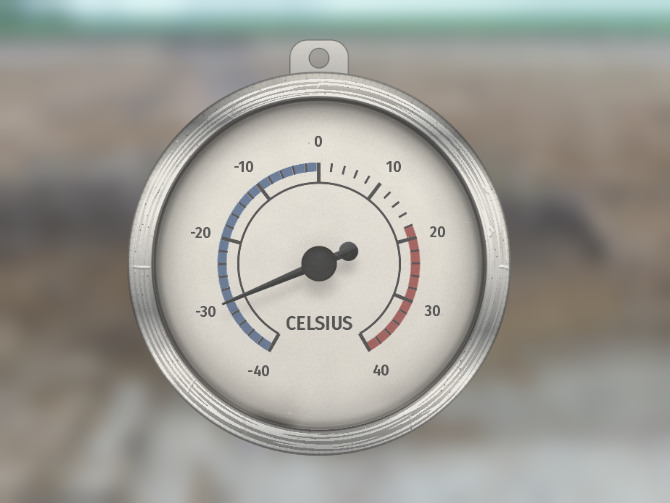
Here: -30 °C
